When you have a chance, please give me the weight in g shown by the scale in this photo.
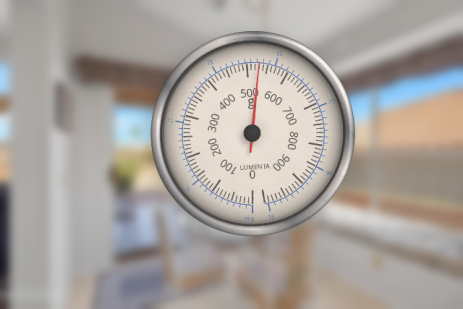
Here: 530 g
